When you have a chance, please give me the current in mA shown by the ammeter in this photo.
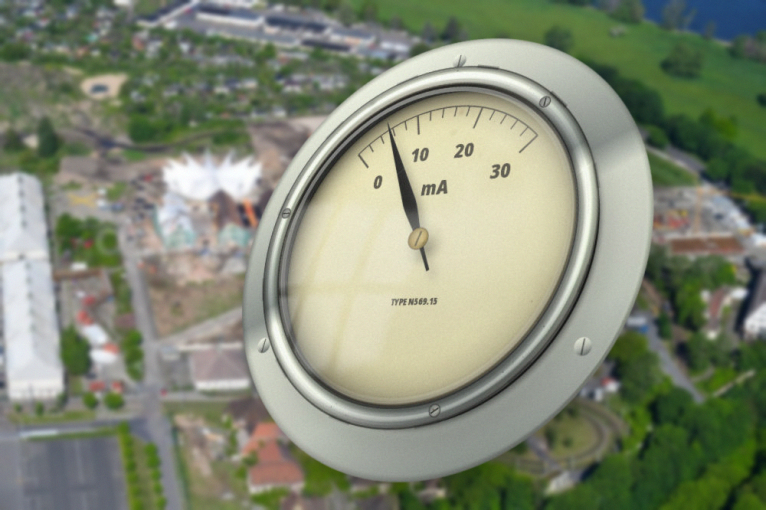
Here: 6 mA
